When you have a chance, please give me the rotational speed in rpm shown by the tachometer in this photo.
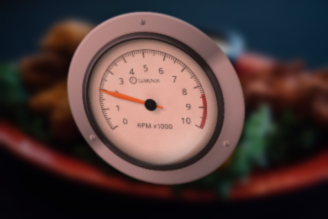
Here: 2000 rpm
